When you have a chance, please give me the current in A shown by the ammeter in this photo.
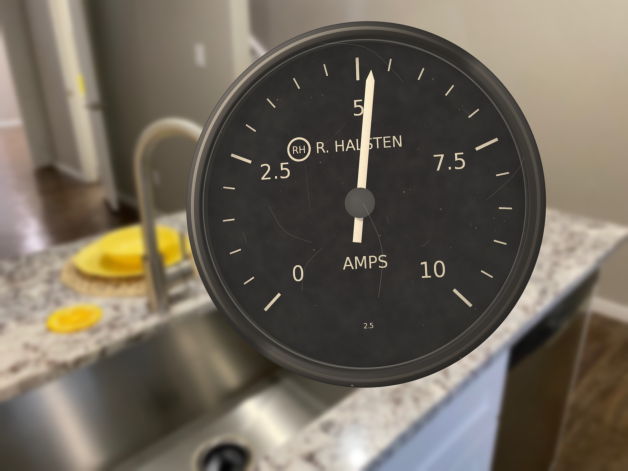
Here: 5.25 A
